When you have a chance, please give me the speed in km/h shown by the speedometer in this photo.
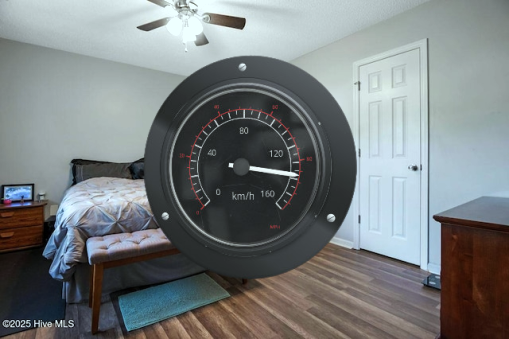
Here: 137.5 km/h
